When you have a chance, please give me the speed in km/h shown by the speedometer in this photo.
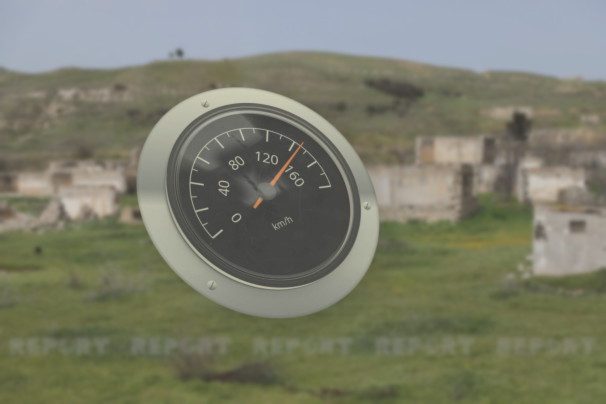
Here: 145 km/h
